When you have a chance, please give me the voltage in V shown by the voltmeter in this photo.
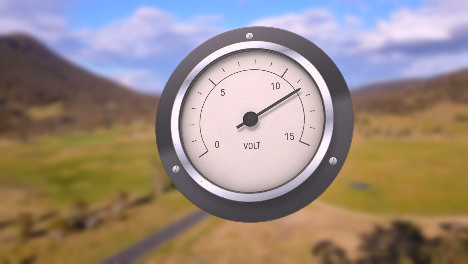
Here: 11.5 V
